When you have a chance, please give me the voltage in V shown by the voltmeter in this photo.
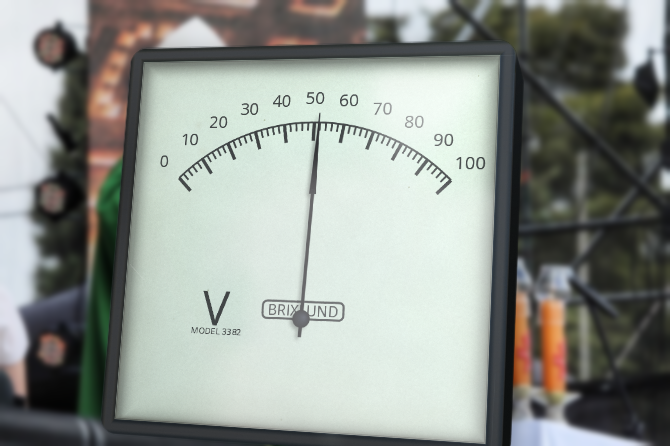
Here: 52 V
